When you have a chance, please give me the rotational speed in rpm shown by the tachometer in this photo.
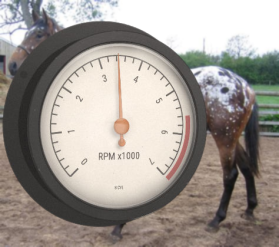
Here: 3400 rpm
